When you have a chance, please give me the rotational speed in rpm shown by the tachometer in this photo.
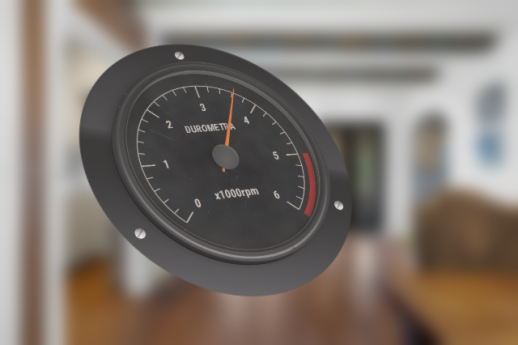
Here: 3600 rpm
